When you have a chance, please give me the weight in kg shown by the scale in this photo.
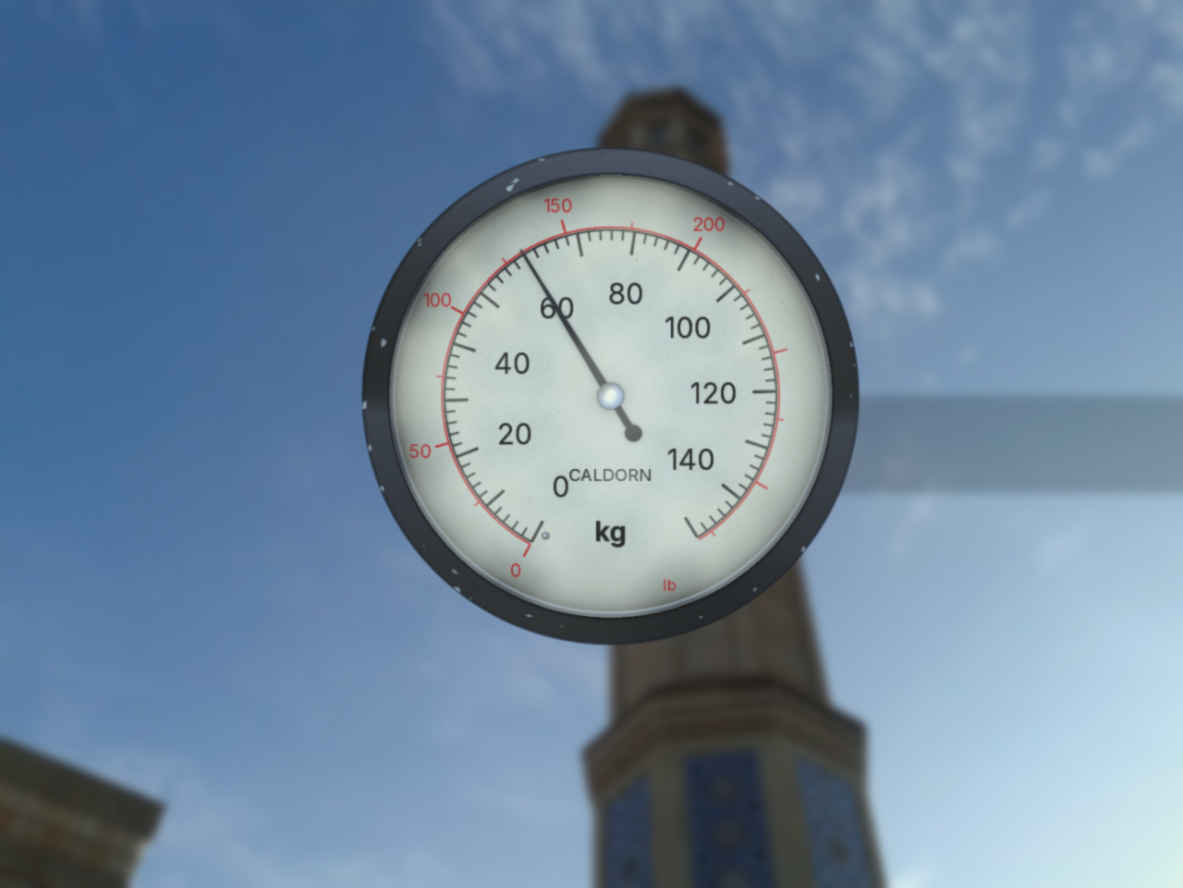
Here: 60 kg
